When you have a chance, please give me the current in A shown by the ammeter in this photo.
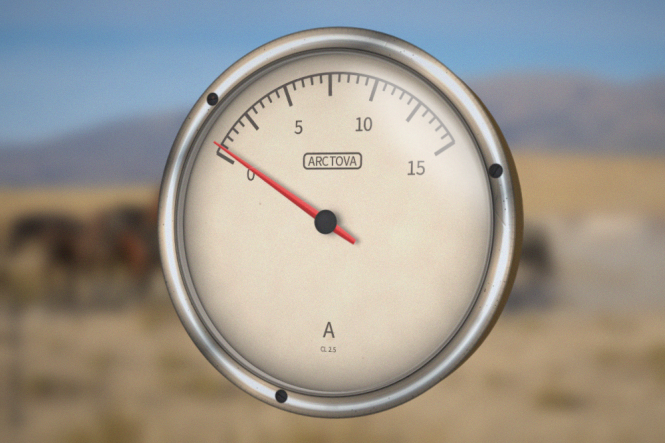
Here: 0.5 A
